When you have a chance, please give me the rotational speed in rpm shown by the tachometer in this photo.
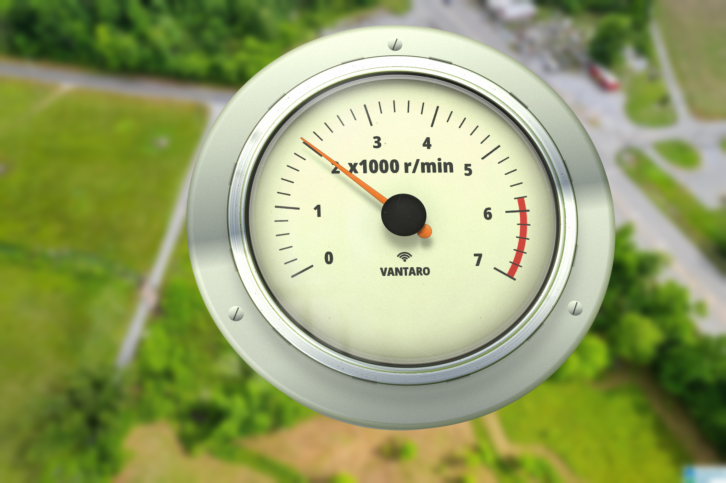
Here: 2000 rpm
